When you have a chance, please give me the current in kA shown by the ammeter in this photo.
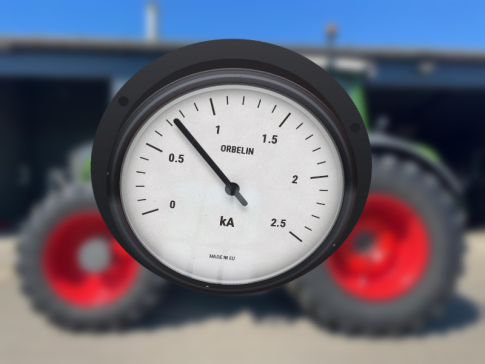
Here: 0.75 kA
